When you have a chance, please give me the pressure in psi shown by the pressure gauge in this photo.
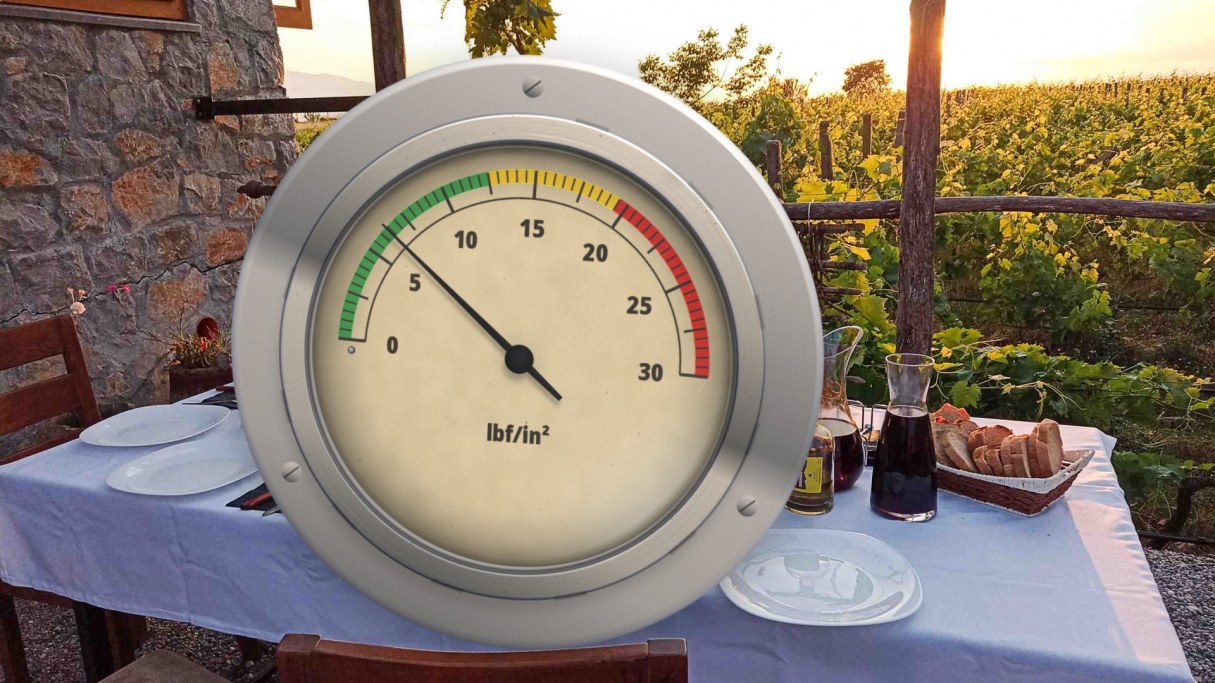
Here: 6.5 psi
